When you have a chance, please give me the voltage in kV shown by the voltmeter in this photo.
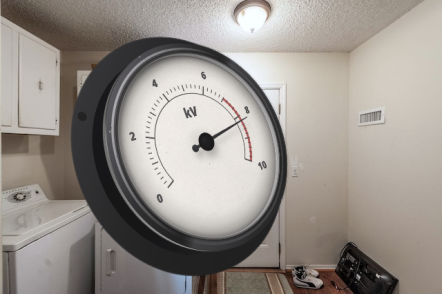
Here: 8.2 kV
